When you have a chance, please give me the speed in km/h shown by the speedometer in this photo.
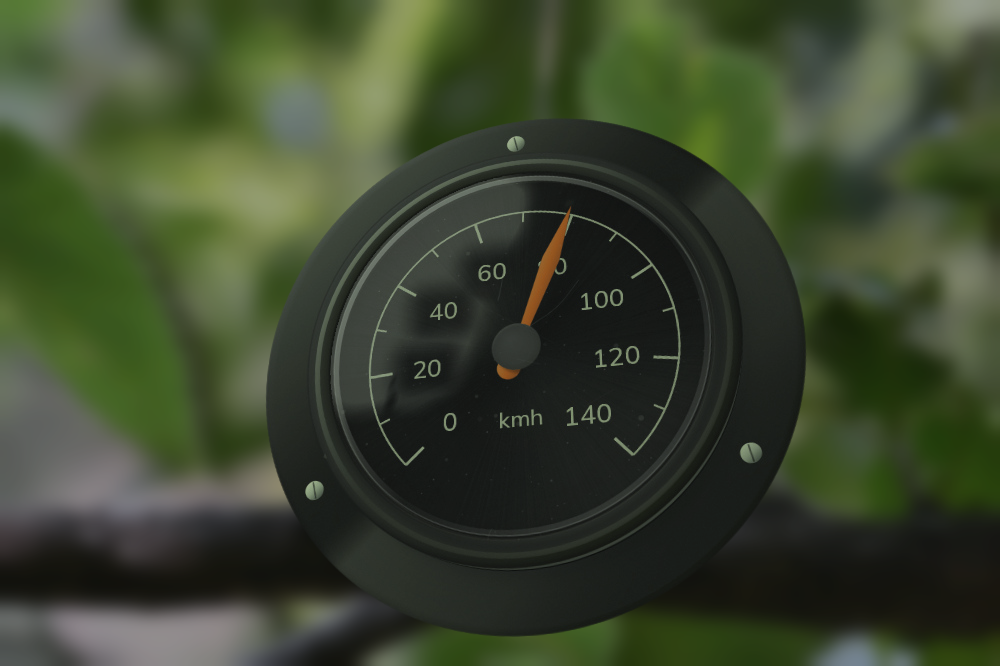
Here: 80 km/h
